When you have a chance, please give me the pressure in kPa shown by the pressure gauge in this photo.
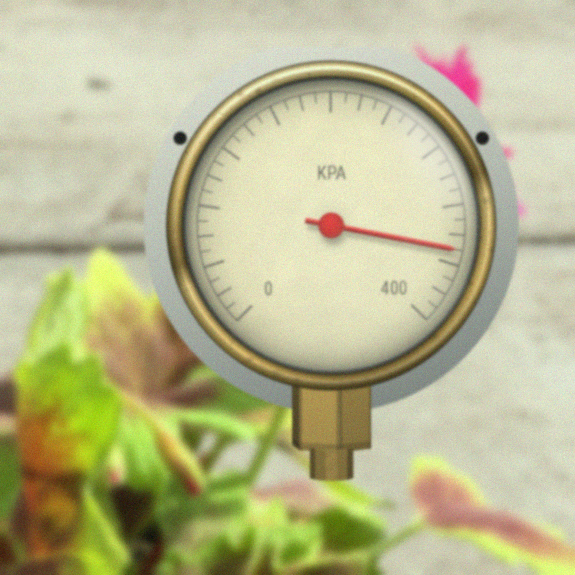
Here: 350 kPa
